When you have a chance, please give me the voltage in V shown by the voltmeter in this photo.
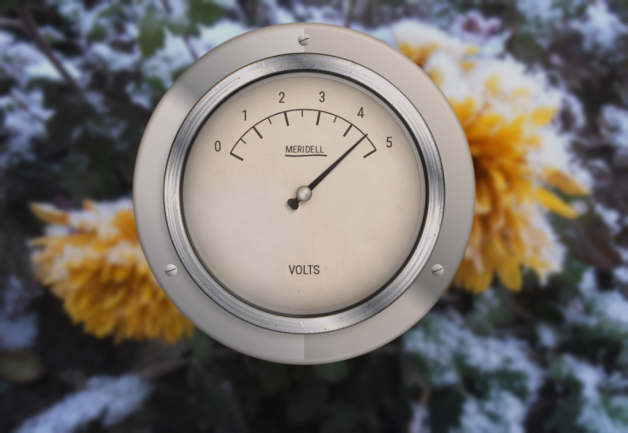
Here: 4.5 V
